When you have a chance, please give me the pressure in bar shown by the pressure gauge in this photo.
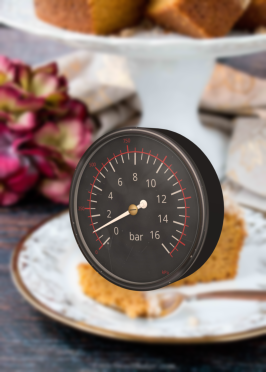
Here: 1 bar
